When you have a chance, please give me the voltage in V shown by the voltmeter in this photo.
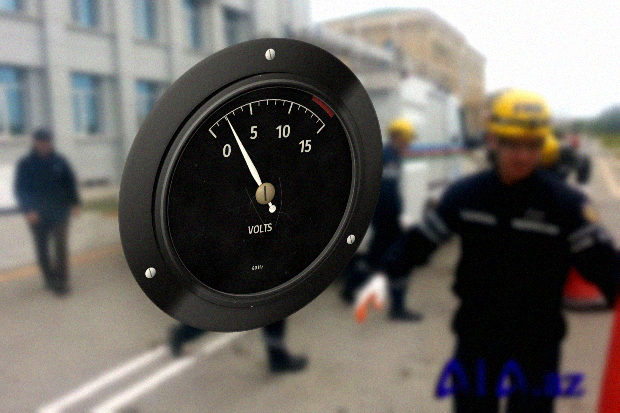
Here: 2 V
